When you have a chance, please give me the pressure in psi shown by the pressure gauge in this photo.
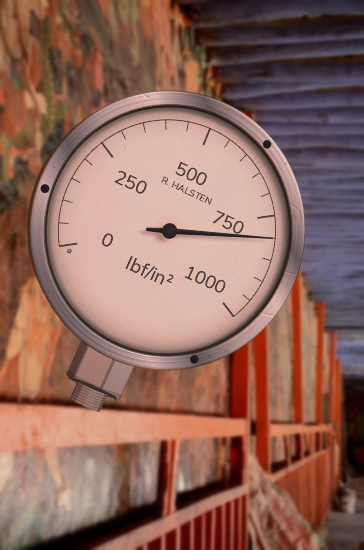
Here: 800 psi
